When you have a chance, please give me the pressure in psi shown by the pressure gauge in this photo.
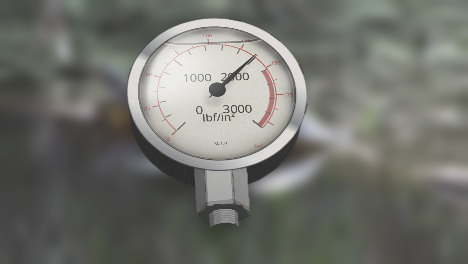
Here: 2000 psi
